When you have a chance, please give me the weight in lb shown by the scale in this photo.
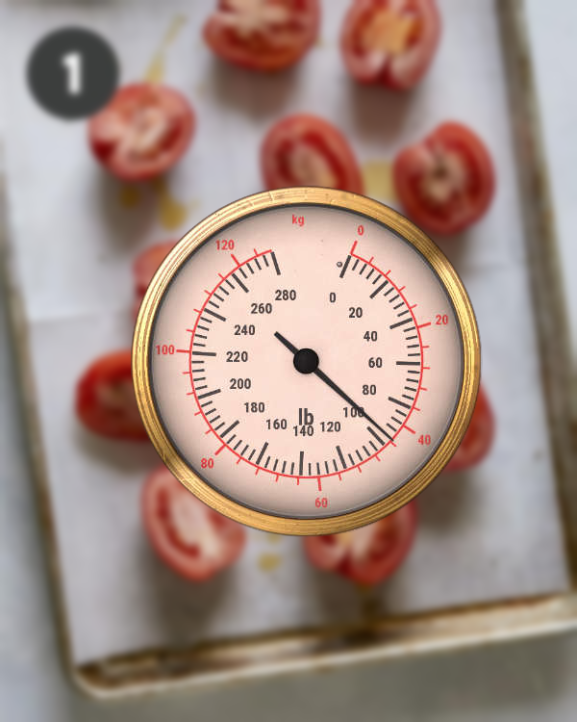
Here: 96 lb
